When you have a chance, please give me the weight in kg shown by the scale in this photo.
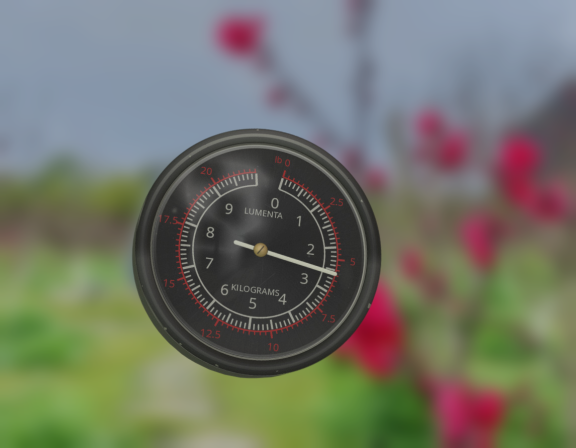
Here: 2.6 kg
